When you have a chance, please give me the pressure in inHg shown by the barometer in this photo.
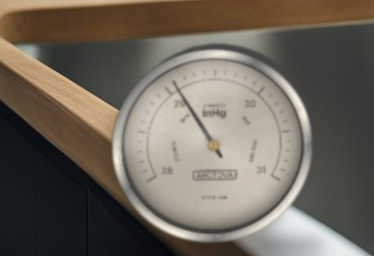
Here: 29.1 inHg
